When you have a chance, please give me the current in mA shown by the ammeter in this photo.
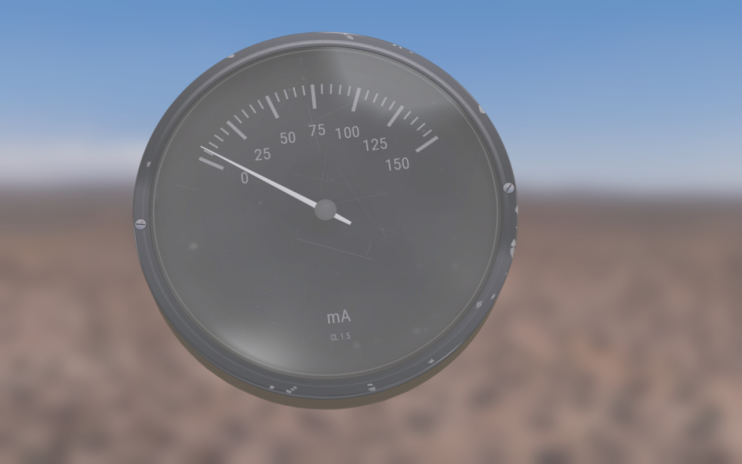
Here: 5 mA
